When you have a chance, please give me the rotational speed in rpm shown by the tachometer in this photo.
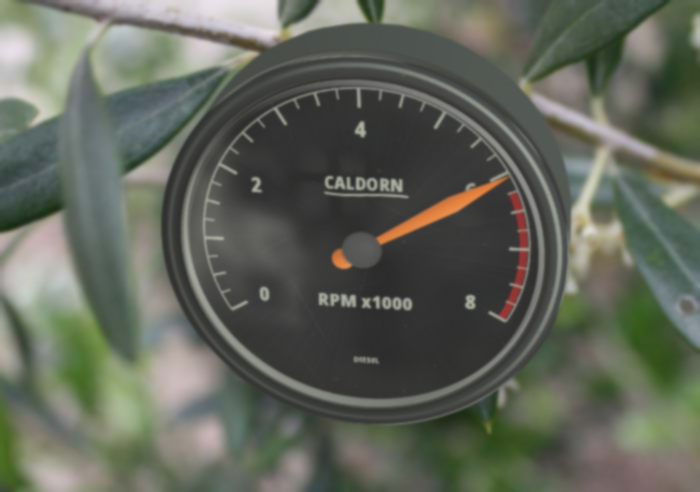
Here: 6000 rpm
